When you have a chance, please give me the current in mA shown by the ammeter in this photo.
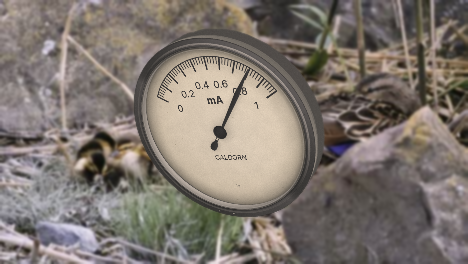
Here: 0.8 mA
